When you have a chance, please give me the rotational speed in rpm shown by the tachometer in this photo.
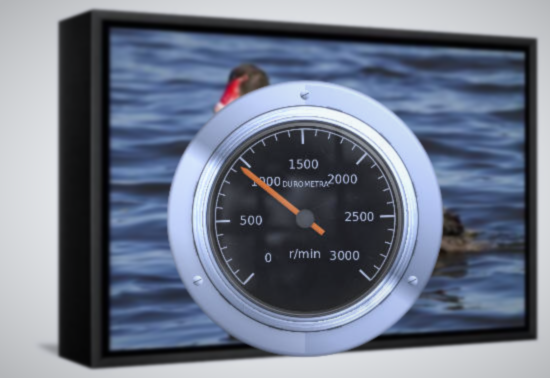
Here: 950 rpm
